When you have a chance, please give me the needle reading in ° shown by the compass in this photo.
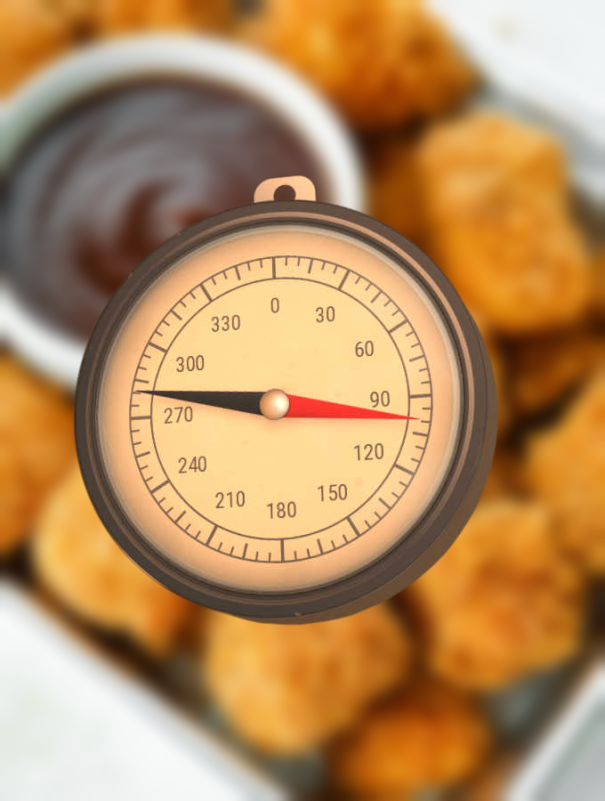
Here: 100 °
